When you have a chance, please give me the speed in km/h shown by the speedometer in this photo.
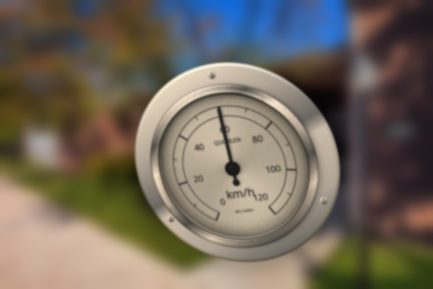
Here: 60 km/h
